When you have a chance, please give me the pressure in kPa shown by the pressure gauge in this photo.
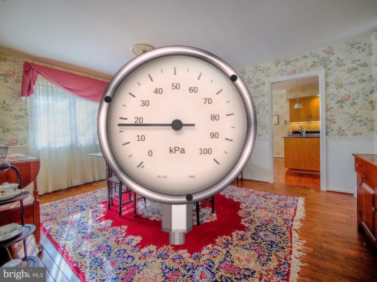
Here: 17.5 kPa
